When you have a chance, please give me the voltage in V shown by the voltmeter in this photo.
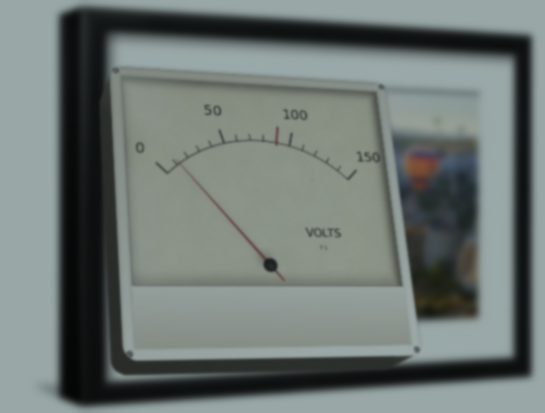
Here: 10 V
